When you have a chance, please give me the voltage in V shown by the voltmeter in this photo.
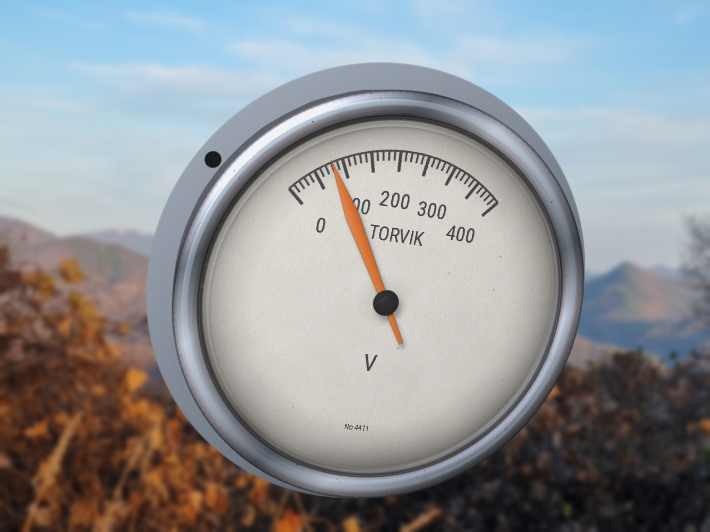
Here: 80 V
